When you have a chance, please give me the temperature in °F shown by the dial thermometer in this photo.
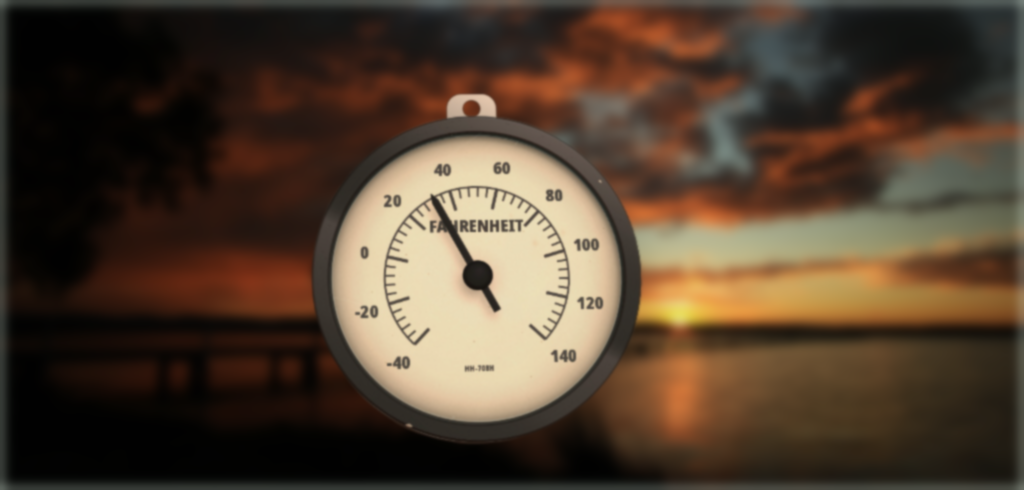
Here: 32 °F
